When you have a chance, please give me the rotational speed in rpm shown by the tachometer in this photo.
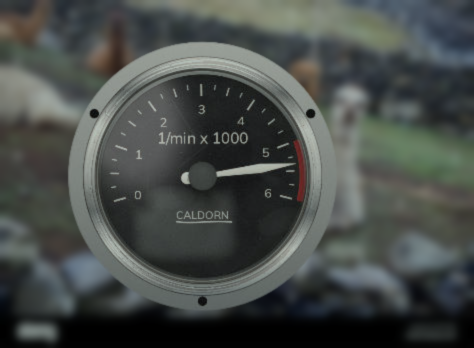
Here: 5375 rpm
